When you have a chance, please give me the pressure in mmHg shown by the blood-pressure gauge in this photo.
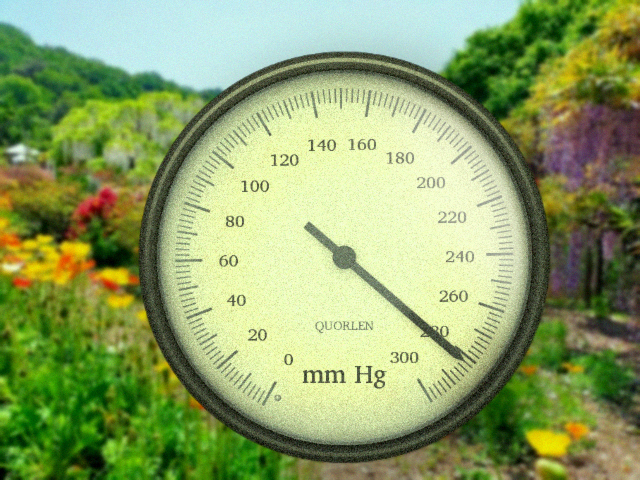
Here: 282 mmHg
